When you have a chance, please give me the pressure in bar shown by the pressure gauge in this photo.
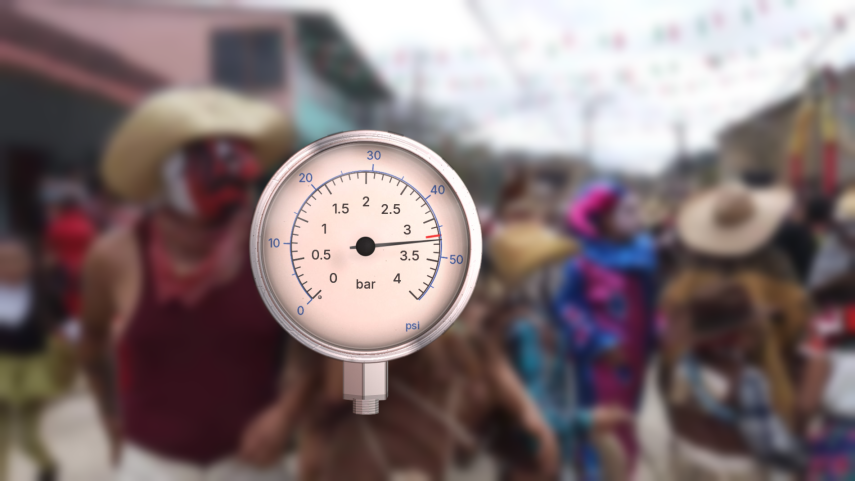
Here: 3.25 bar
